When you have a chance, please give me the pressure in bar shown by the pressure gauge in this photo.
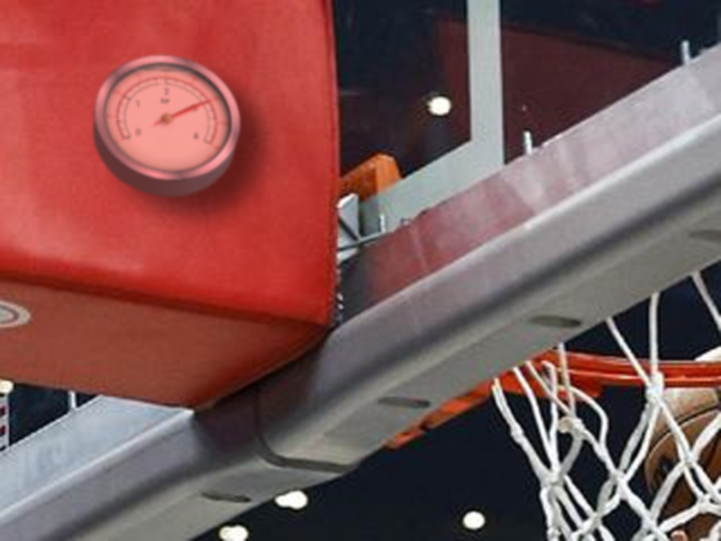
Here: 3 bar
